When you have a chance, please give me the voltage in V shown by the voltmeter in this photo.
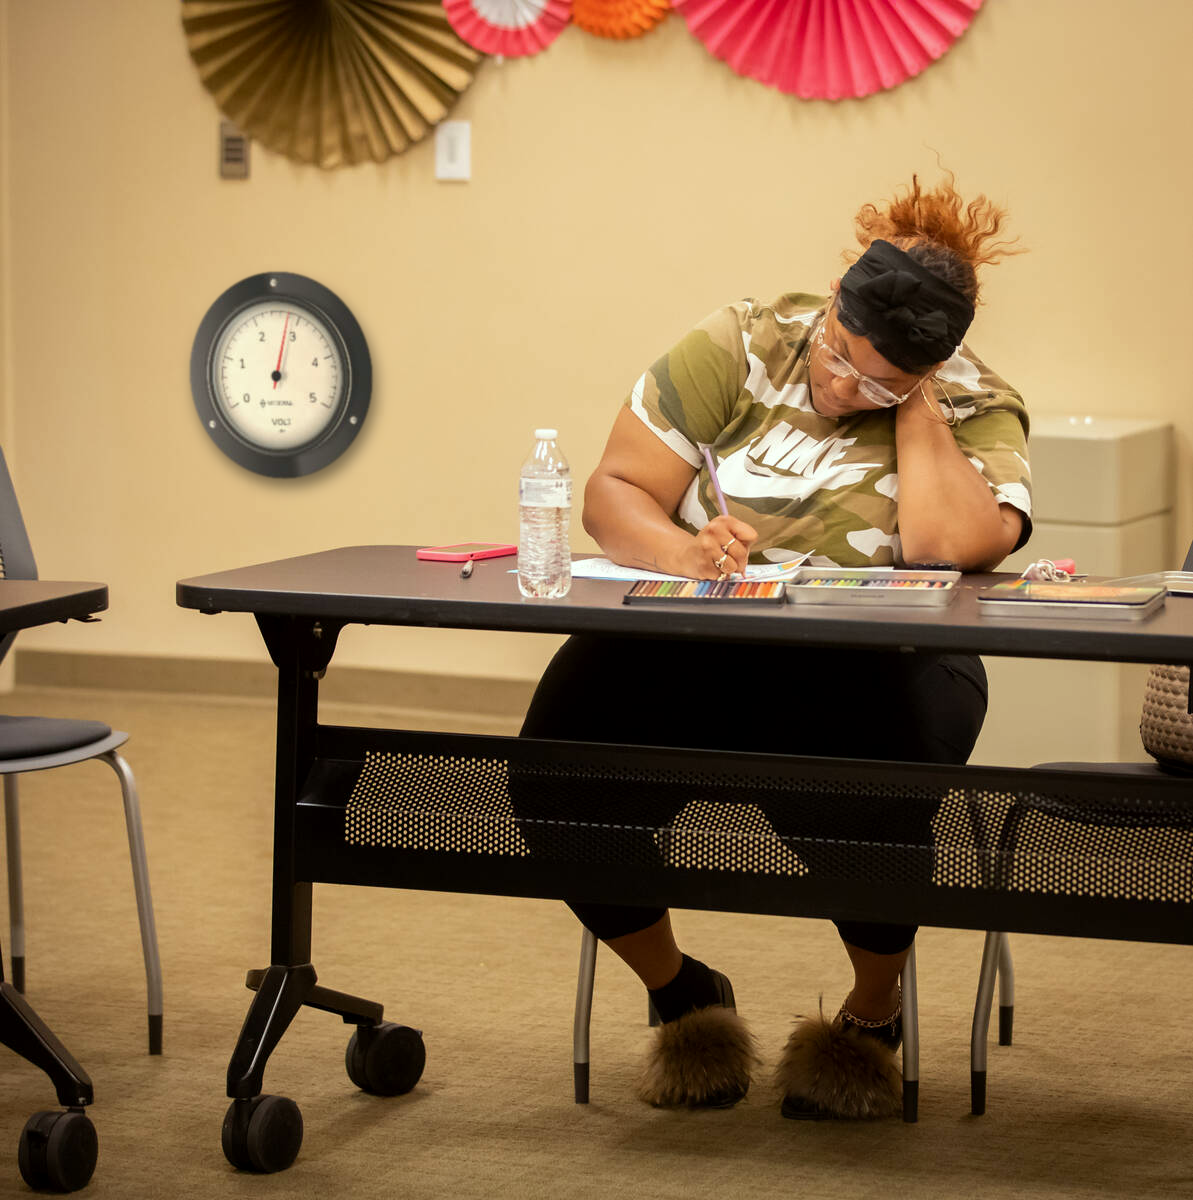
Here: 2.8 V
